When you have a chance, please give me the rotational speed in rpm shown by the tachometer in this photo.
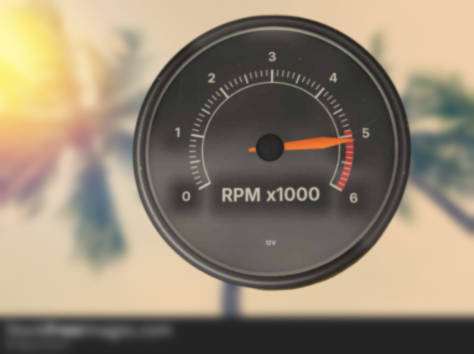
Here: 5100 rpm
